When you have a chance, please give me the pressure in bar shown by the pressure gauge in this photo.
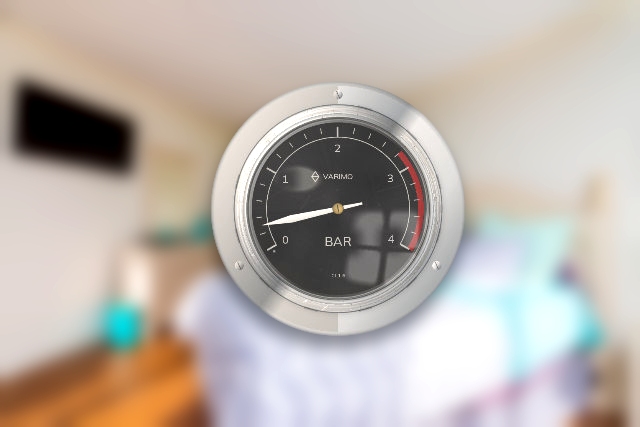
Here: 0.3 bar
